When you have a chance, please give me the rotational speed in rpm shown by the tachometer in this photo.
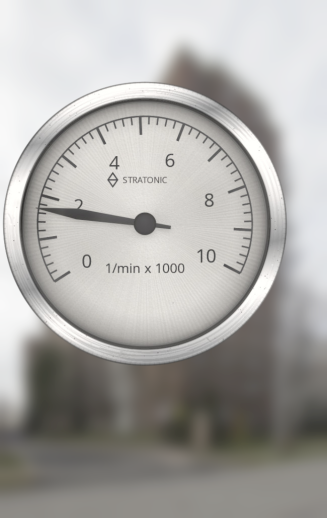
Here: 1700 rpm
